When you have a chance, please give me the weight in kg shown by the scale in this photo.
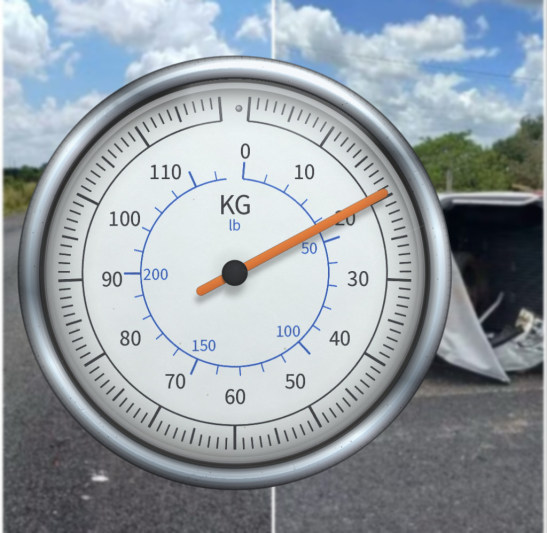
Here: 19.5 kg
